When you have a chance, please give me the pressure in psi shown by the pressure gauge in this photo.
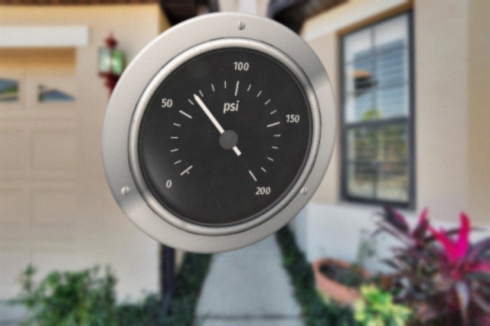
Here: 65 psi
